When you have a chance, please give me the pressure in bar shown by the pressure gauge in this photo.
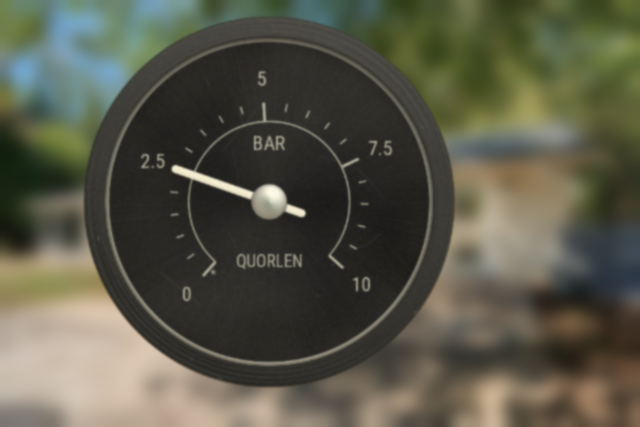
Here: 2.5 bar
